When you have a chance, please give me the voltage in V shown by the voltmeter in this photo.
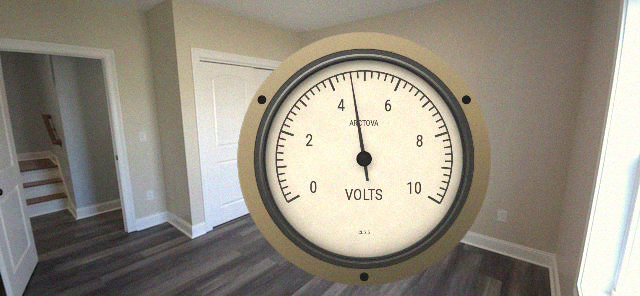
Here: 4.6 V
